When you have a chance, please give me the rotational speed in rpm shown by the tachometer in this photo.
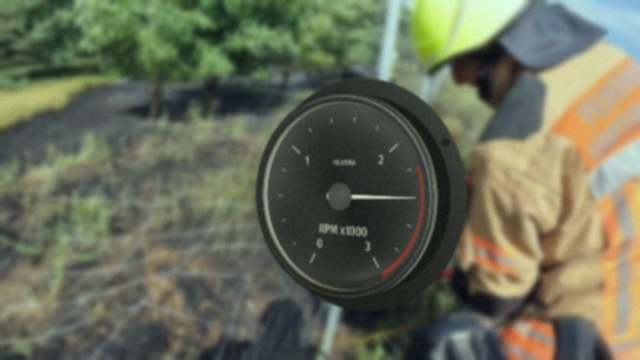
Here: 2400 rpm
